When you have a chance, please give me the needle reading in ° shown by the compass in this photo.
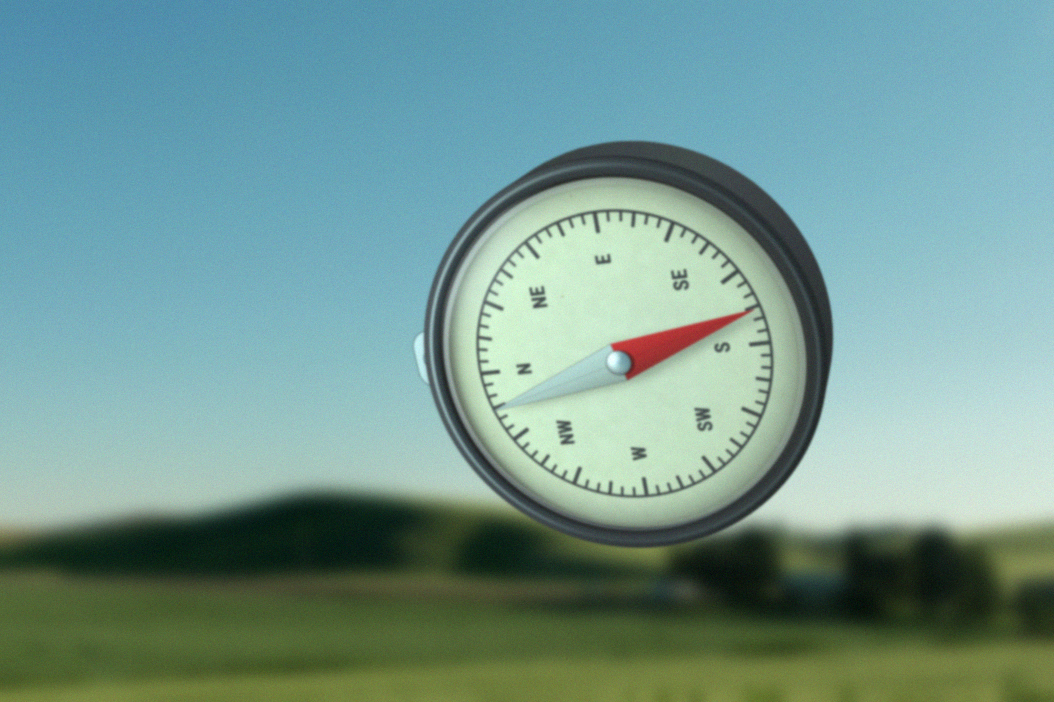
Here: 165 °
